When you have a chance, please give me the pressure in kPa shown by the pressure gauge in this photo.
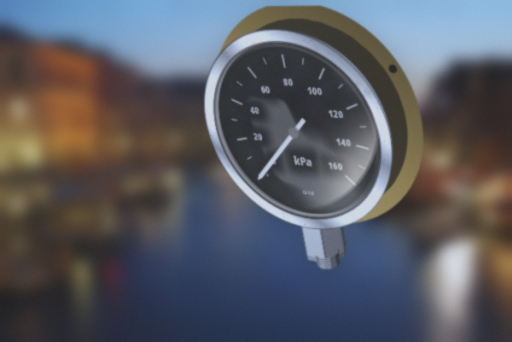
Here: 0 kPa
